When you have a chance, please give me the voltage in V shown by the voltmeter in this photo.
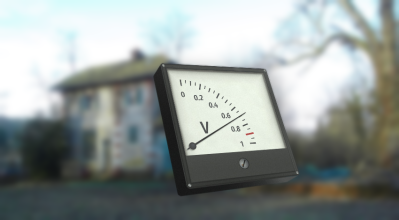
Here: 0.7 V
